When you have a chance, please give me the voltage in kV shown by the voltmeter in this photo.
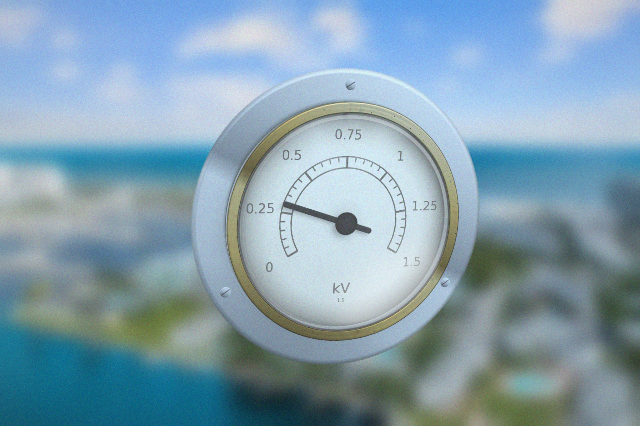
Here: 0.3 kV
